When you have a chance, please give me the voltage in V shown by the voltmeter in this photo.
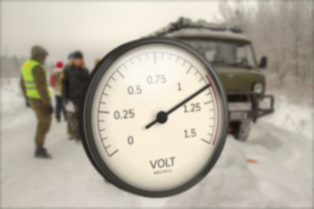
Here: 1.15 V
